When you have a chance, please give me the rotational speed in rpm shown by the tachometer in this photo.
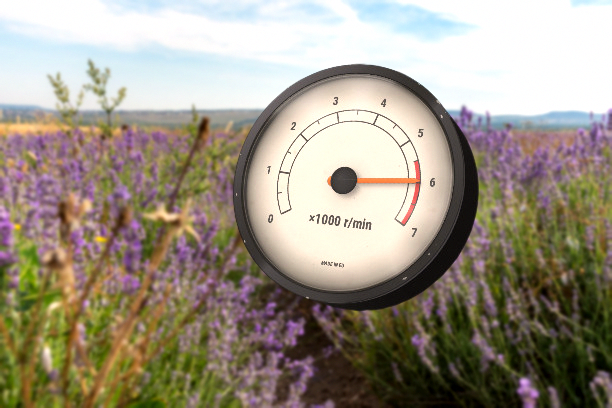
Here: 6000 rpm
